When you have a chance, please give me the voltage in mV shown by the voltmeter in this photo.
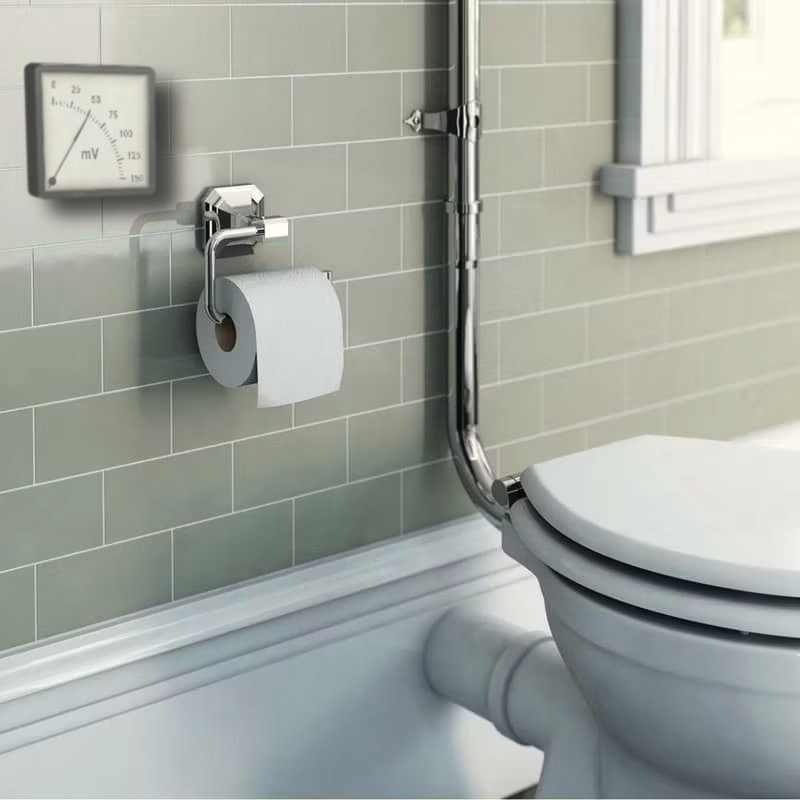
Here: 50 mV
